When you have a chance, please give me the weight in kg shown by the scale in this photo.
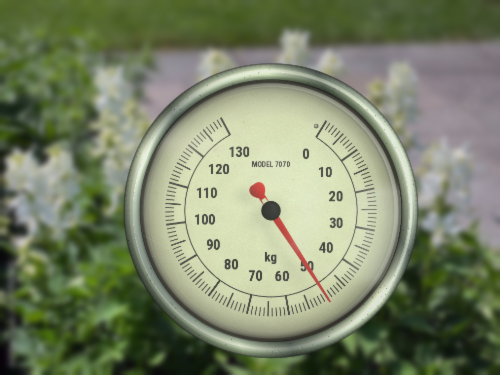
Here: 50 kg
